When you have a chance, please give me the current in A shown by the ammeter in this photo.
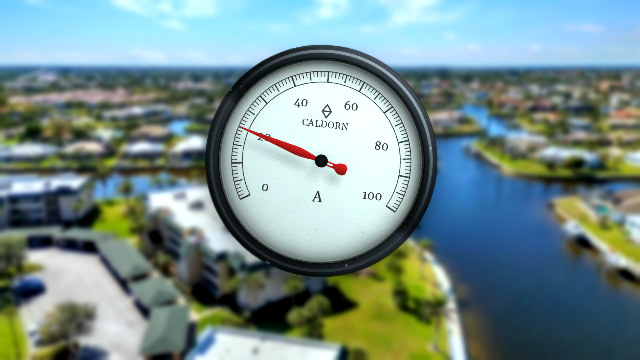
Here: 20 A
